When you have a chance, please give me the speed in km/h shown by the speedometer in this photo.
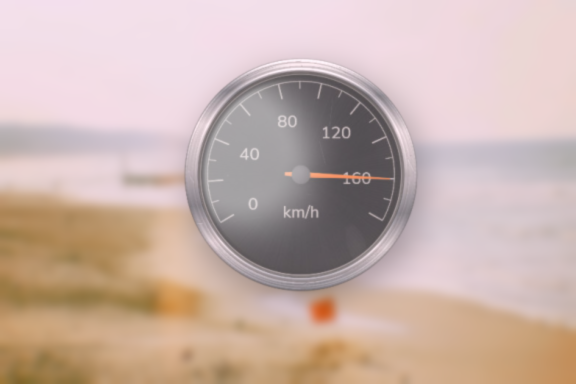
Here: 160 km/h
